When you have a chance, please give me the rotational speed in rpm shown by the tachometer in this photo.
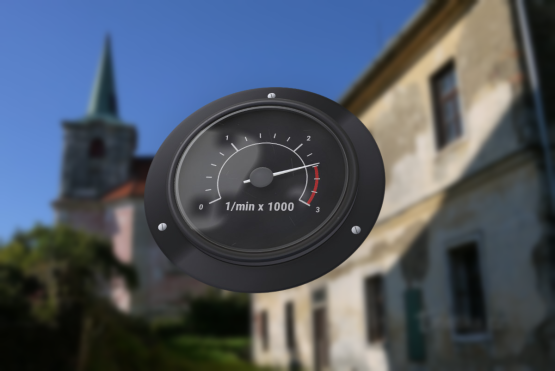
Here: 2400 rpm
